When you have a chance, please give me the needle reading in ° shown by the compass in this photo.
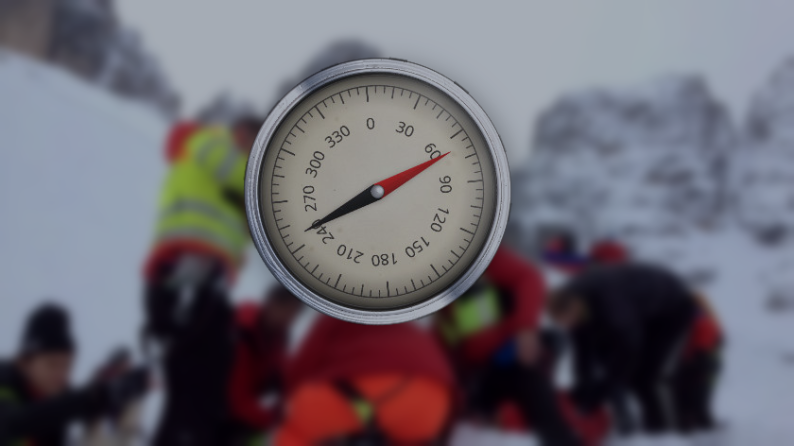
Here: 67.5 °
